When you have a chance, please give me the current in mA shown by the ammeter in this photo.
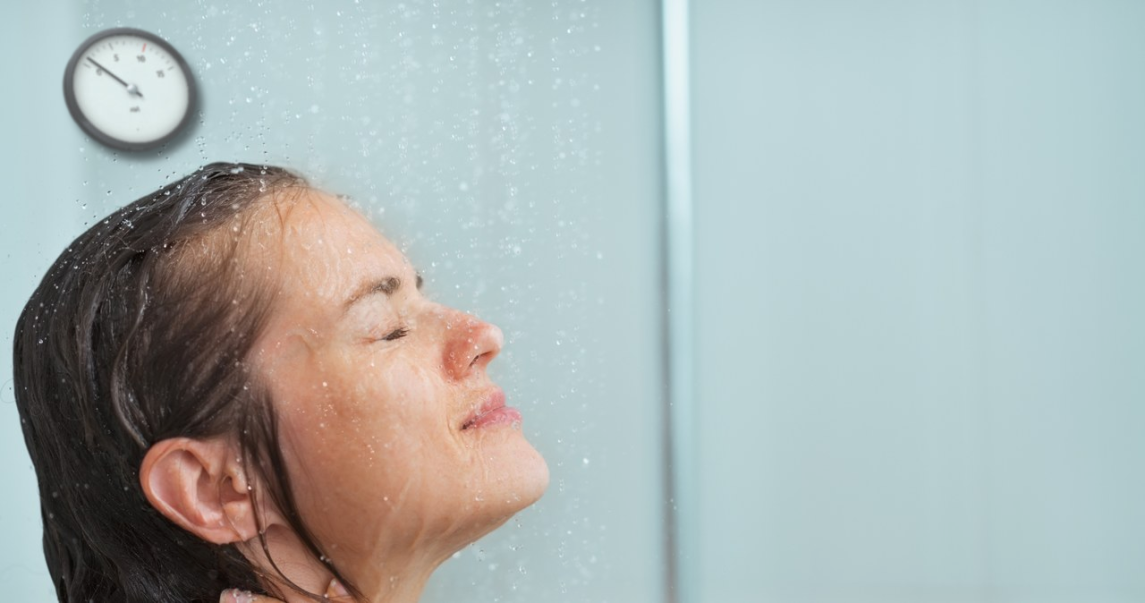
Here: 1 mA
